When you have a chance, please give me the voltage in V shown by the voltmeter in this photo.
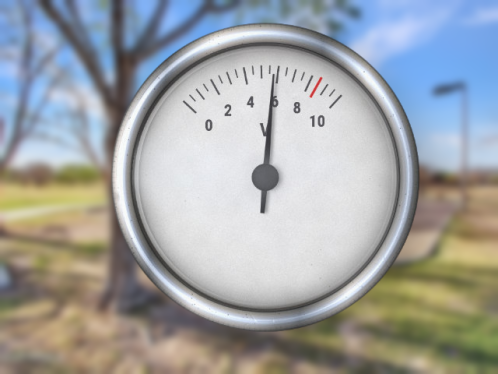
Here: 5.75 V
